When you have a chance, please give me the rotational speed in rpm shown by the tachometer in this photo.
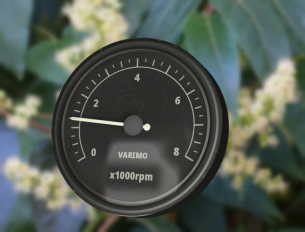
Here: 1250 rpm
